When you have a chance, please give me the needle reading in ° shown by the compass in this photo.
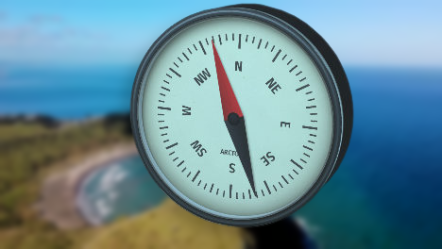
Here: 340 °
